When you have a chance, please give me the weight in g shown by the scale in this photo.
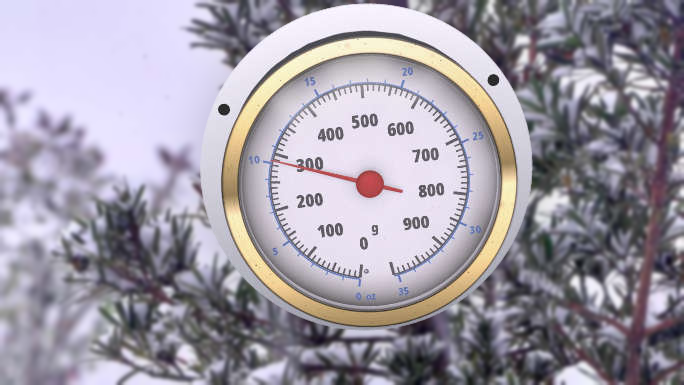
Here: 290 g
